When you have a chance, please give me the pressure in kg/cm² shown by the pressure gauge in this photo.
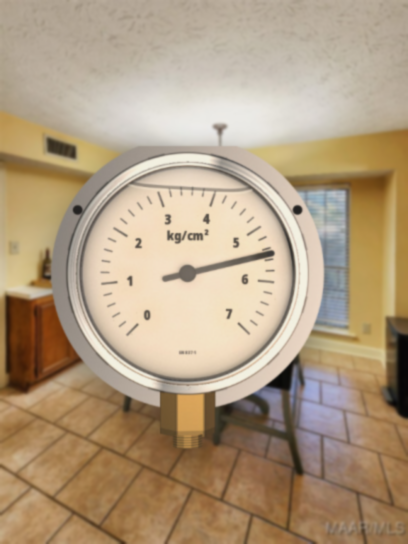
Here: 5.5 kg/cm²
